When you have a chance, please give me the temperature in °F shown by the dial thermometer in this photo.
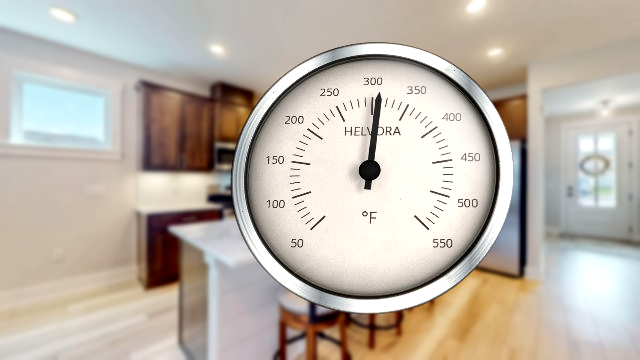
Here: 310 °F
